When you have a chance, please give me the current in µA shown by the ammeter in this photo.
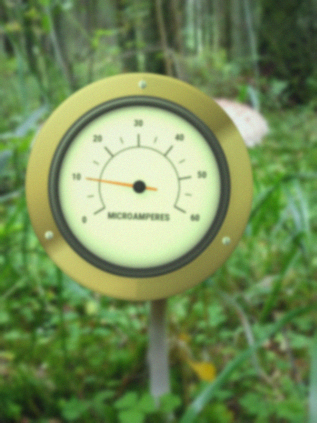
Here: 10 µA
